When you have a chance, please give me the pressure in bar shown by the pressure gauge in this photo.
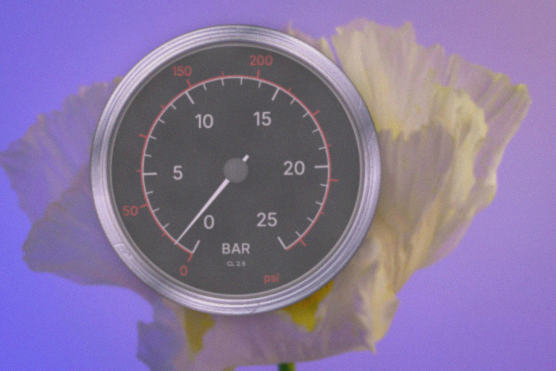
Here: 1 bar
